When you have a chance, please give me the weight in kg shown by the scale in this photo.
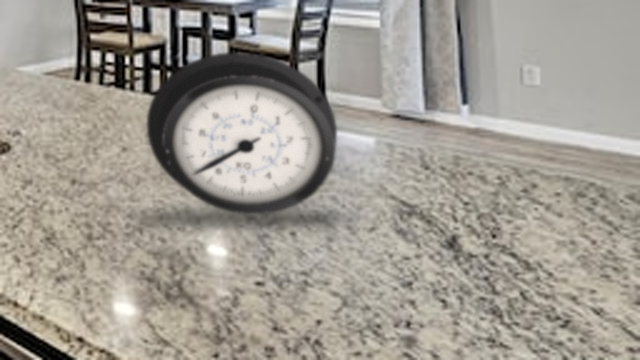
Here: 6.5 kg
